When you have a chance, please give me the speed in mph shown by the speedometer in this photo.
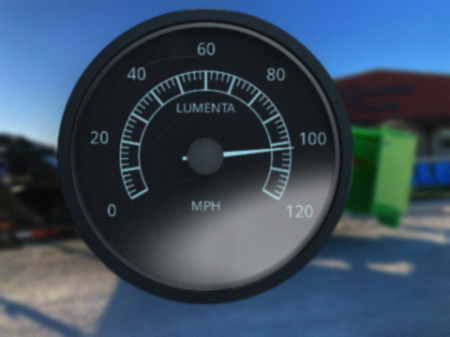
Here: 102 mph
